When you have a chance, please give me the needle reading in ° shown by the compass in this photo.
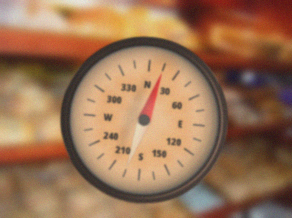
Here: 15 °
